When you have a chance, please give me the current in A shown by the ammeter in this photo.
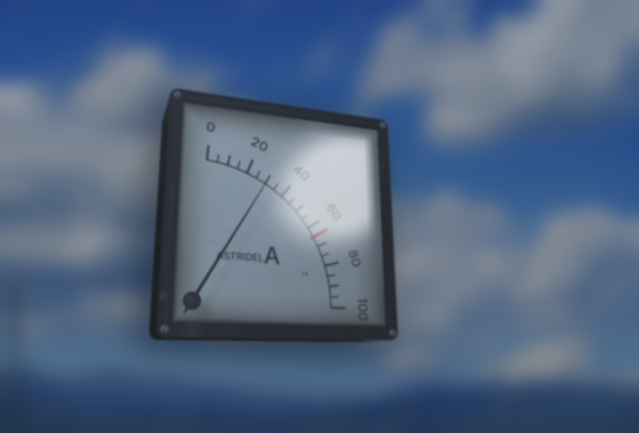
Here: 30 A
